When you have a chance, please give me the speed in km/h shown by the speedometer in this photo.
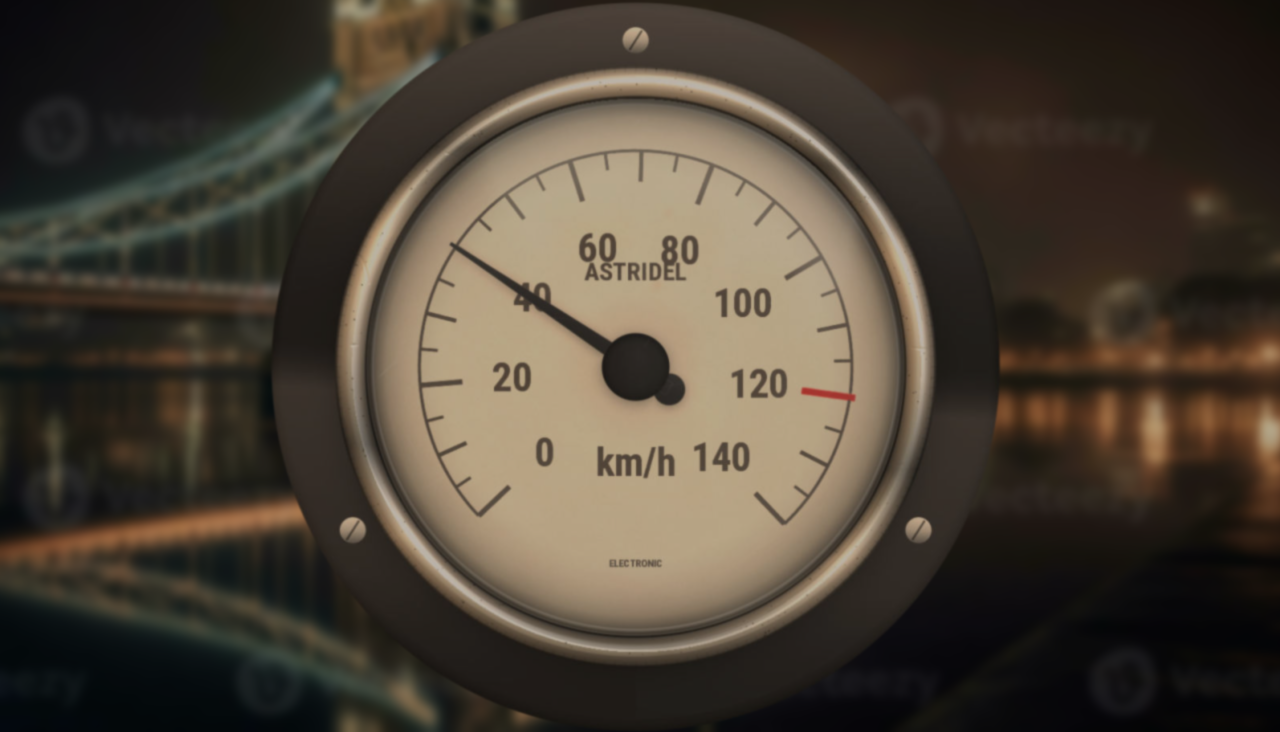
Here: 40 km/h
